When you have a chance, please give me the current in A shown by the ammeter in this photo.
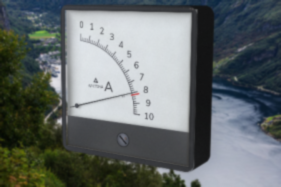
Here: 8 A
